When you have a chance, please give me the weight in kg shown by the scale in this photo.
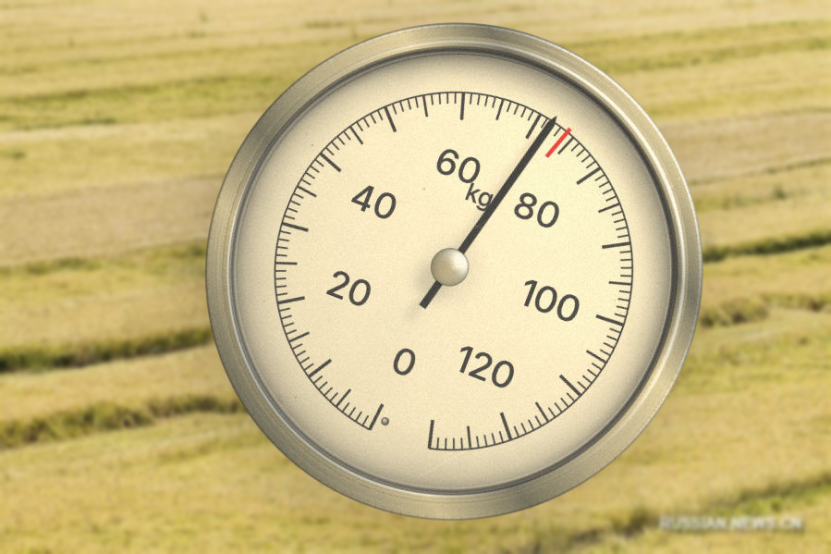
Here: 72 kg
